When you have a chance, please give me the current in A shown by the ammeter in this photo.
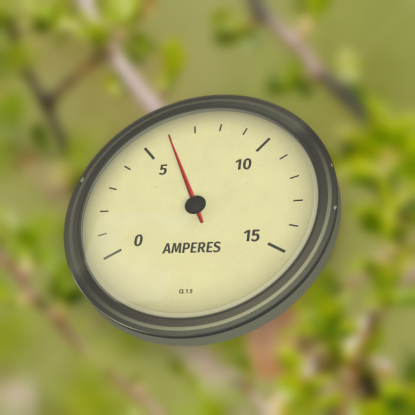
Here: 6 A
